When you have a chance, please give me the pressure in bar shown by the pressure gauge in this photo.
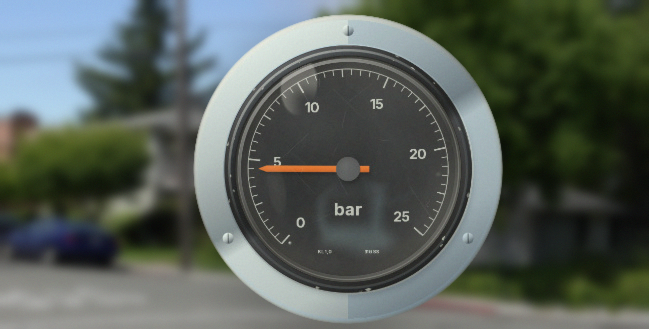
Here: 4.5 bar
